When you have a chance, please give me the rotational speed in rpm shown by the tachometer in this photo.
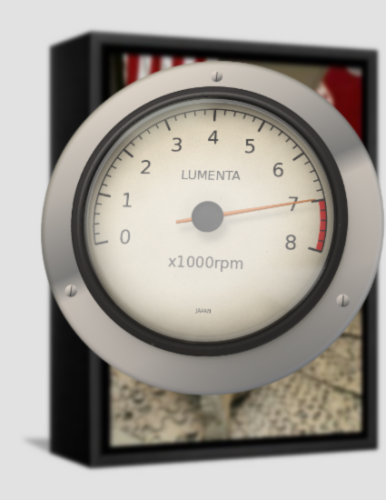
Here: 7000 rpm
